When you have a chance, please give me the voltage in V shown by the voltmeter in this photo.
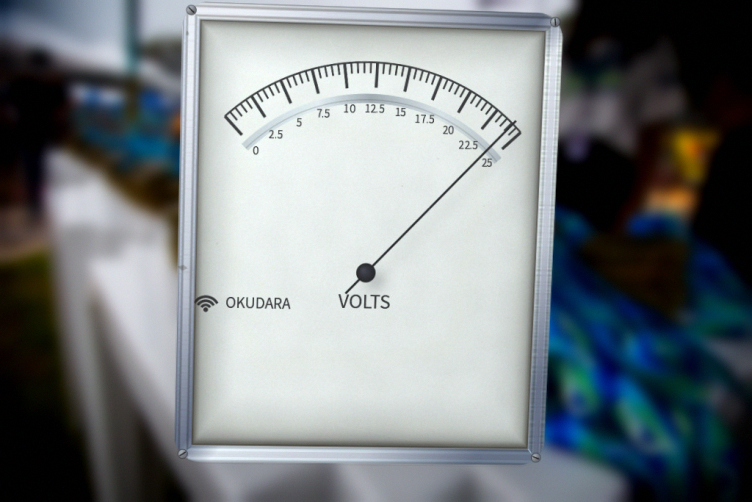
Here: 24 V
